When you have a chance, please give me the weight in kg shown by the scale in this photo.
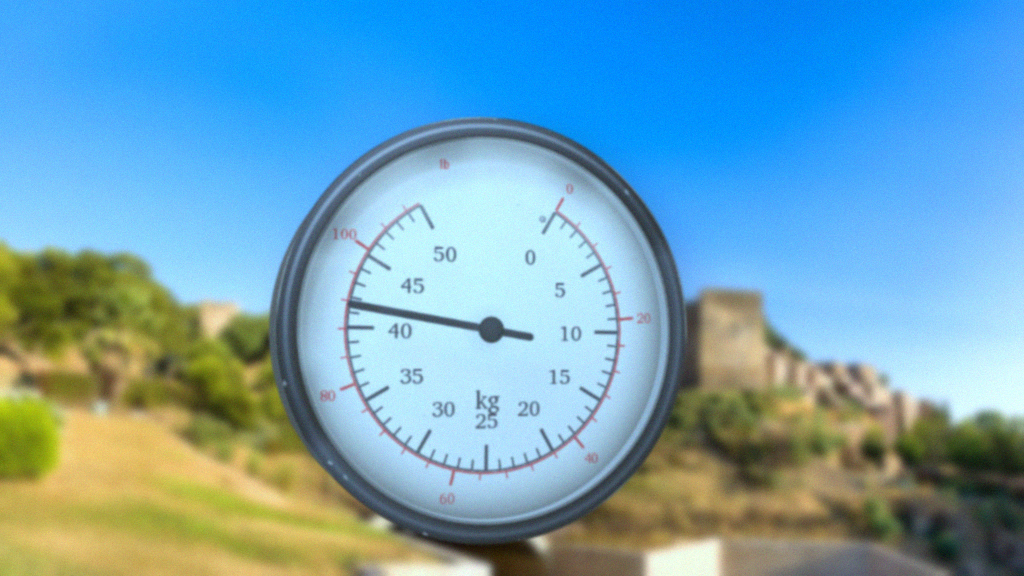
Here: 41.5 kg
